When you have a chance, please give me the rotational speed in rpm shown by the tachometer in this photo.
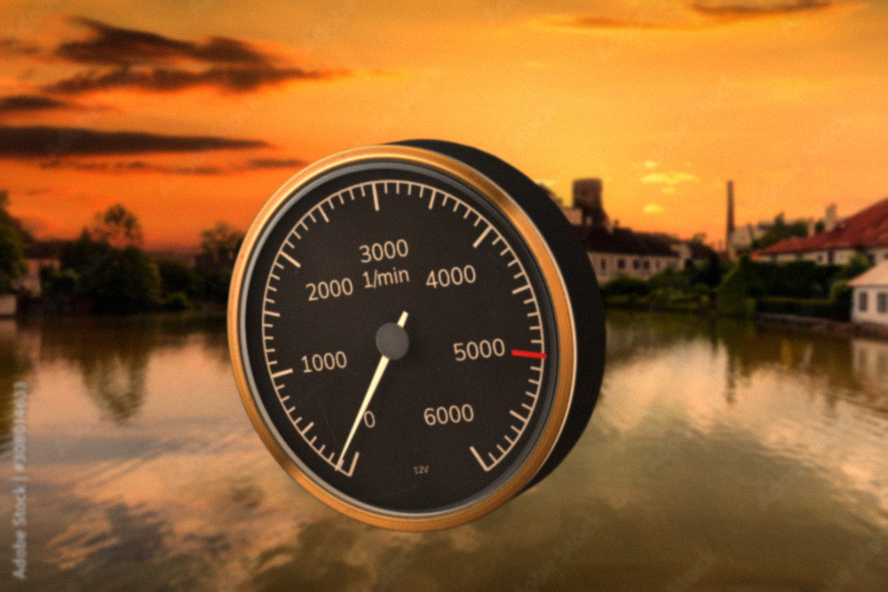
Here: 100 rpm
